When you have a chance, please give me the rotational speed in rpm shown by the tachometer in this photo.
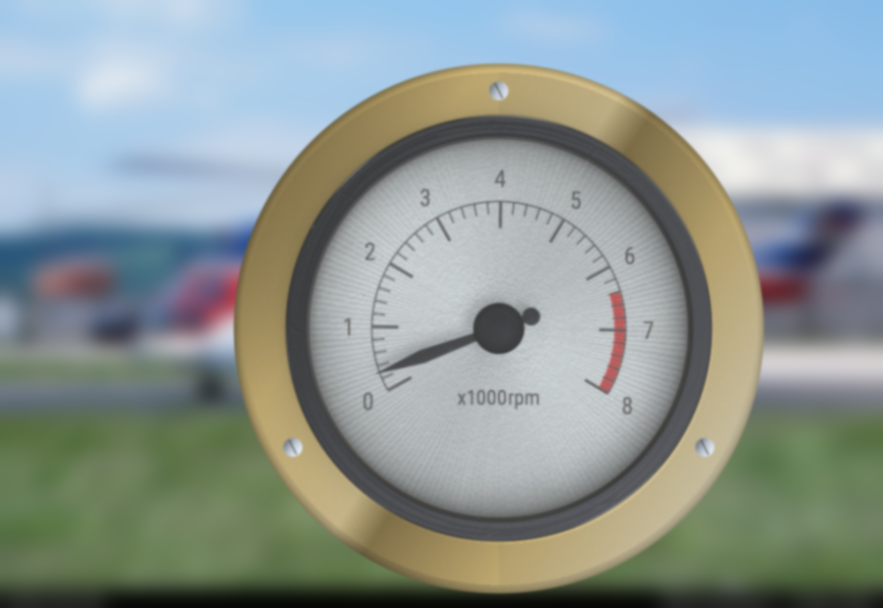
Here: 300 rpm
